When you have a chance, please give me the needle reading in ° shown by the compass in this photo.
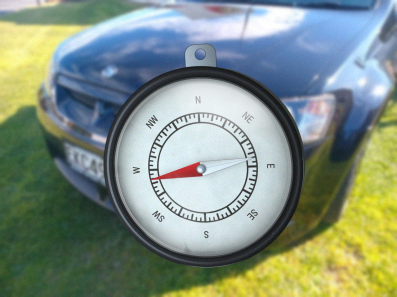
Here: 260 °
